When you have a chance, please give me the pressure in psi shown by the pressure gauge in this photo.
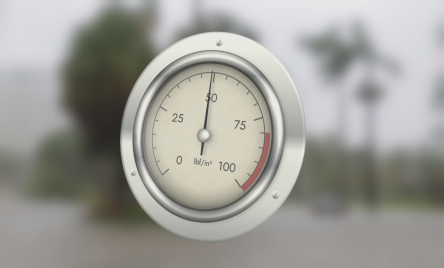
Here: 50 psi
